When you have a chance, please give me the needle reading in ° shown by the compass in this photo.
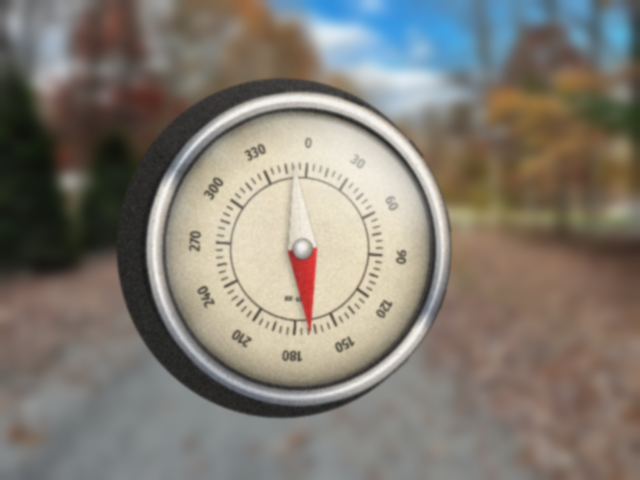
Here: 170 °
